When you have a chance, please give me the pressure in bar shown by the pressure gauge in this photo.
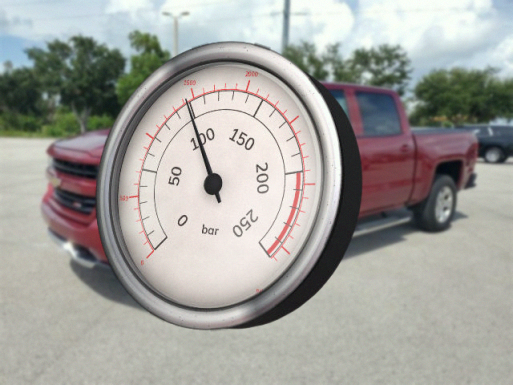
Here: 100 bar
